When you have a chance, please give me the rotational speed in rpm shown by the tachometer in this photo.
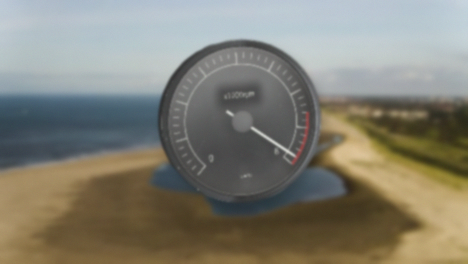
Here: 7800 rpm
